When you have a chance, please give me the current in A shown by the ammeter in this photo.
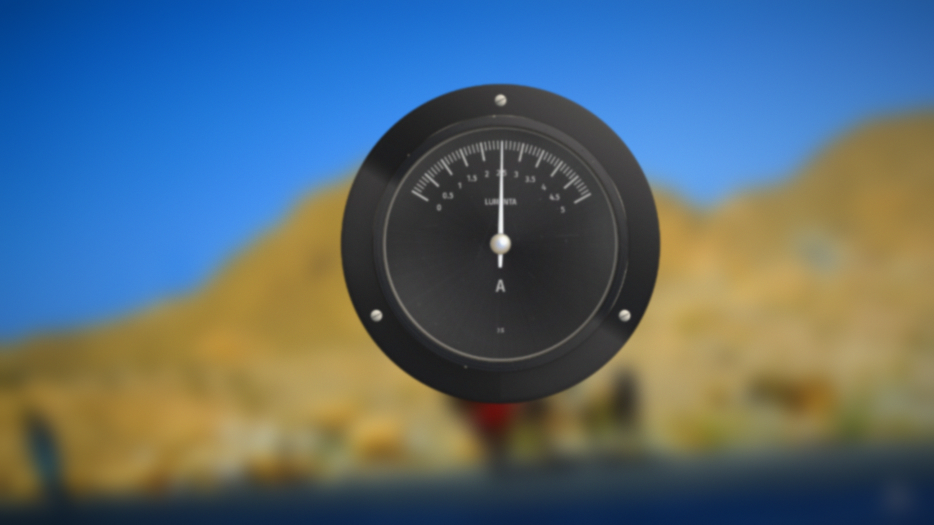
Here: 2.5 A
